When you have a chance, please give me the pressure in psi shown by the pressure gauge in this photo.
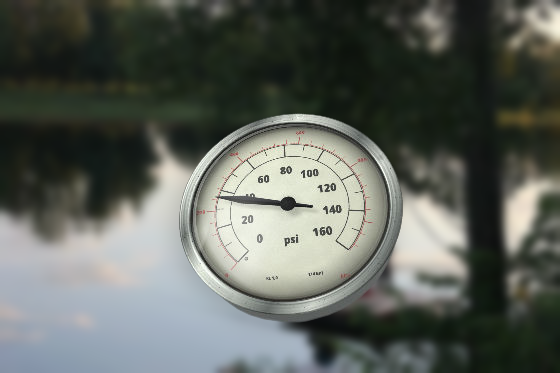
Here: 35 psi
